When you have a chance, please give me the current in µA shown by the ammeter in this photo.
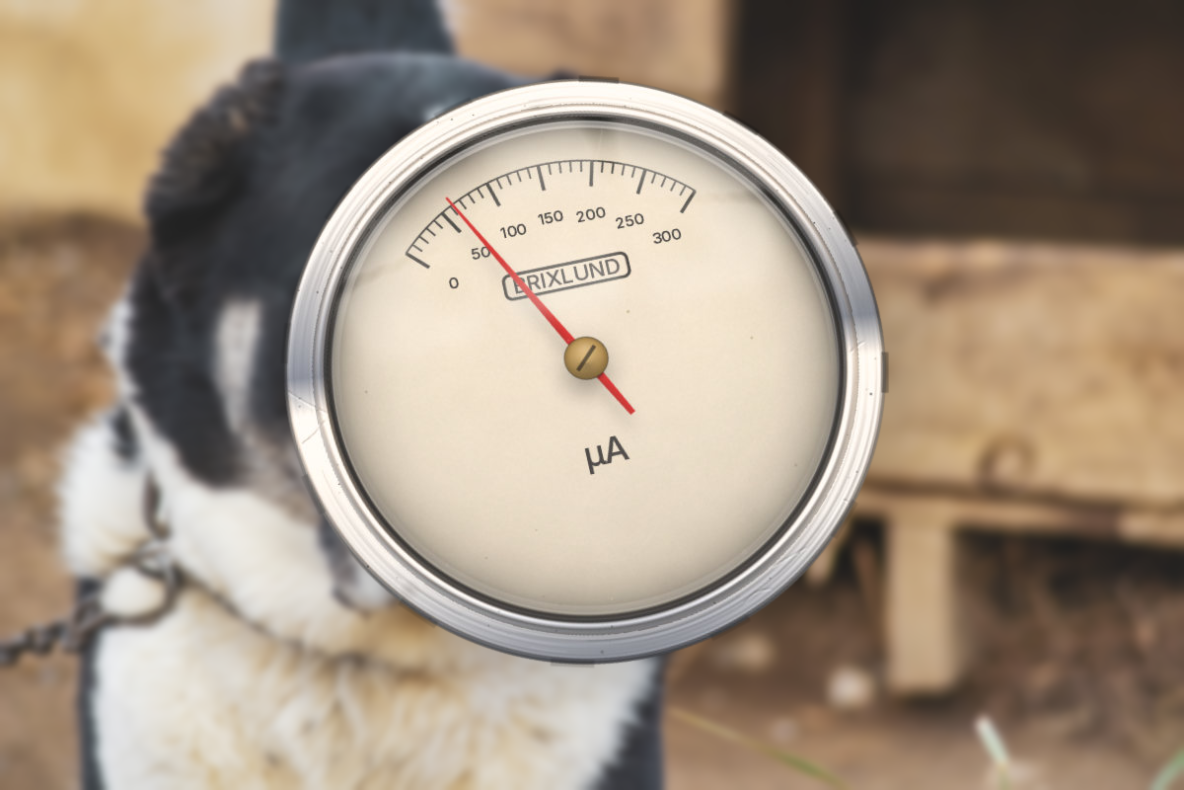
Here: 60 µA
